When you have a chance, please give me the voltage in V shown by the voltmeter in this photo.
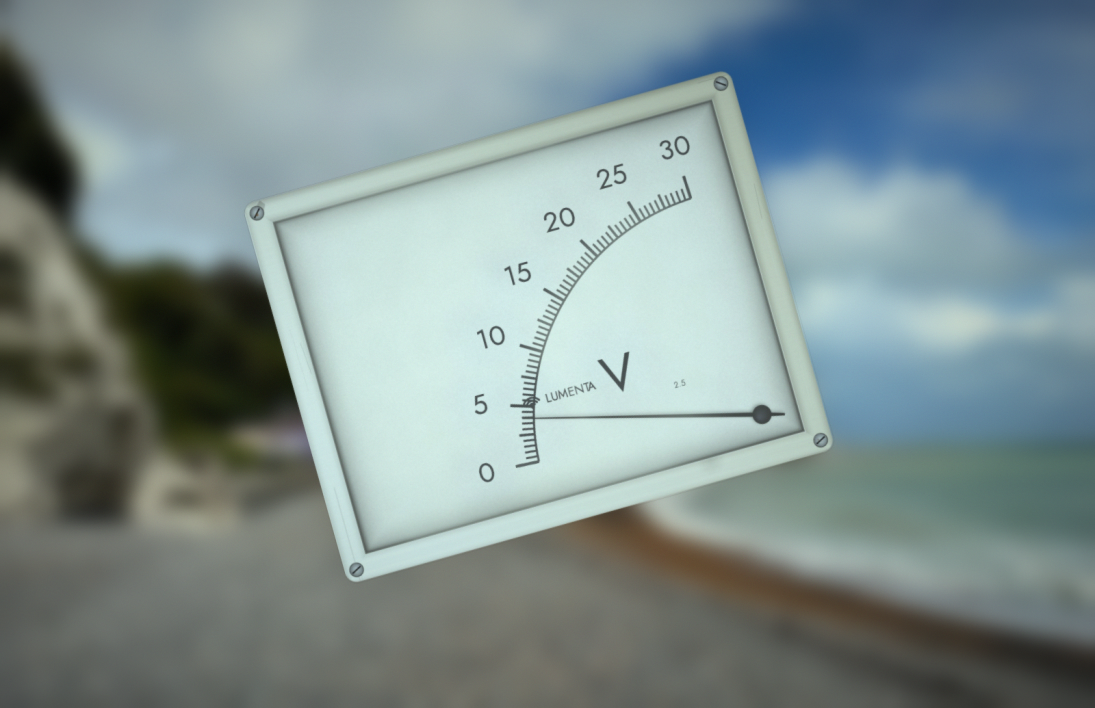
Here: 4 V
